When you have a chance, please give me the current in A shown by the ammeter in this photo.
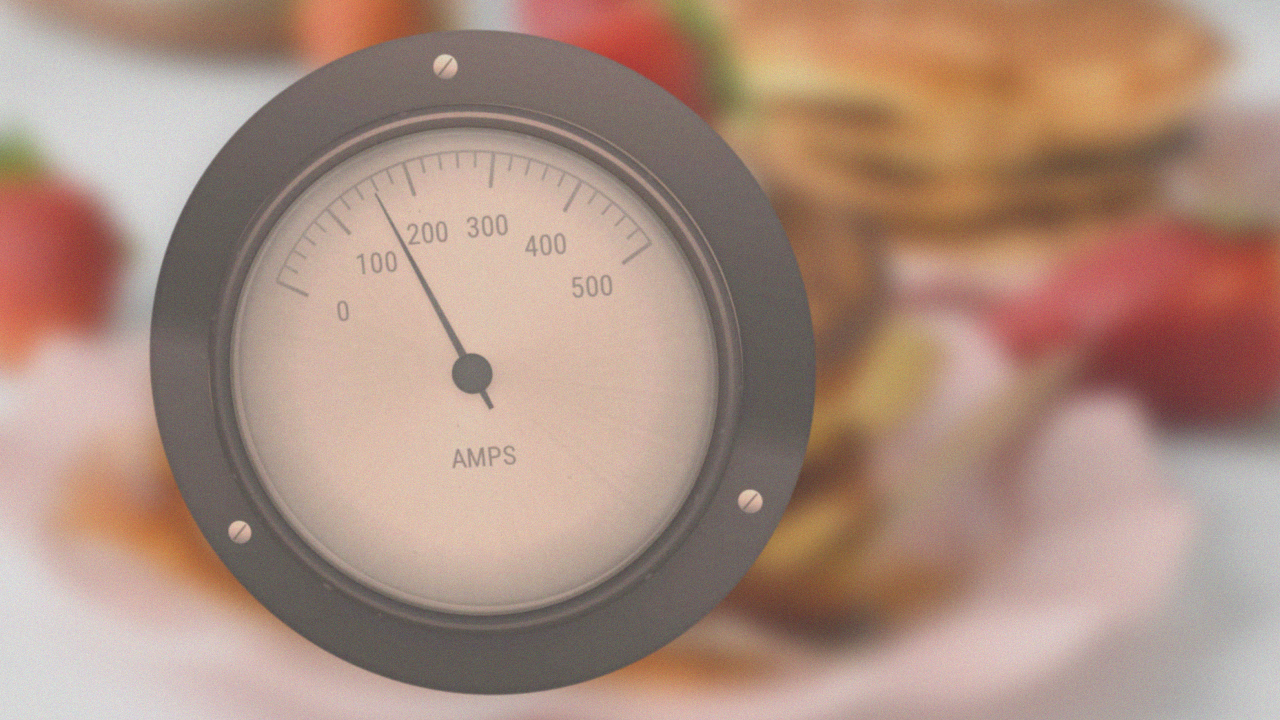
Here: 160 A
